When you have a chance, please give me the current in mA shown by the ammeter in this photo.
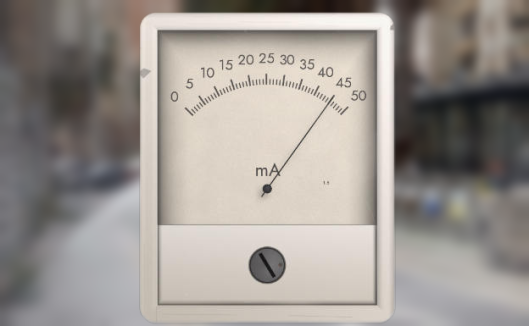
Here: 45 mA
